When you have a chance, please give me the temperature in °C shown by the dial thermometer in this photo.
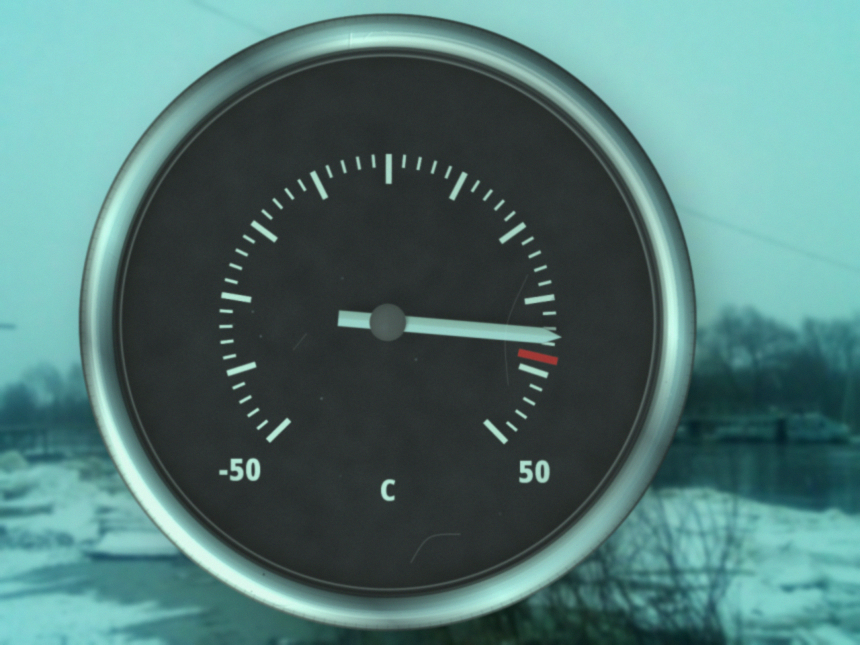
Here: 35 °C
